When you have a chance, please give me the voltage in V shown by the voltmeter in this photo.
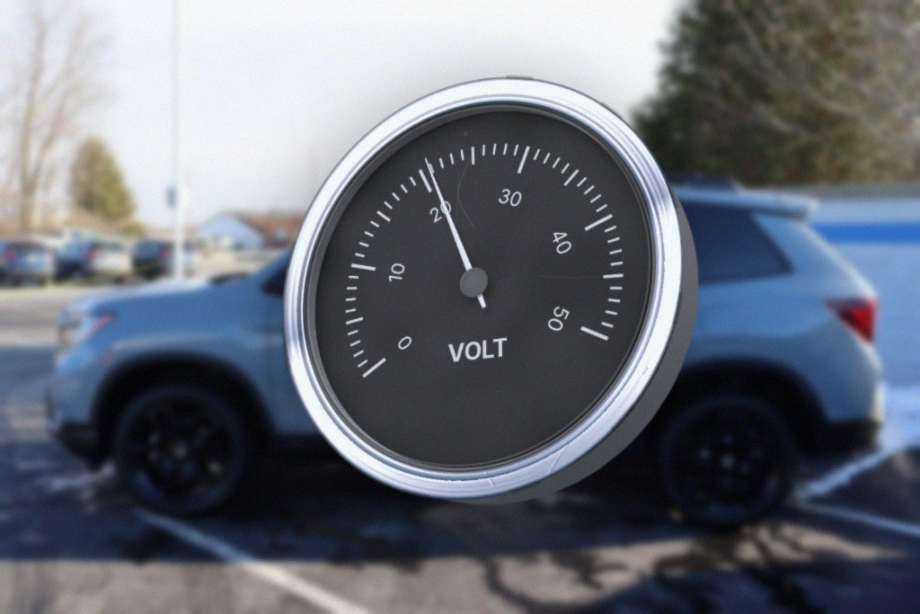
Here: 21 V
